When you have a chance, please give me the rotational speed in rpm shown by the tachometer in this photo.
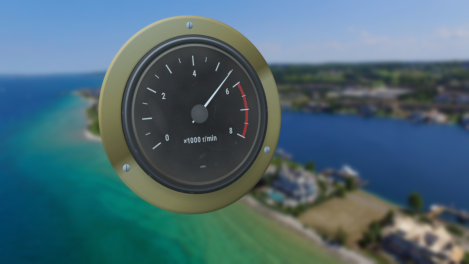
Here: 5500 rpm
